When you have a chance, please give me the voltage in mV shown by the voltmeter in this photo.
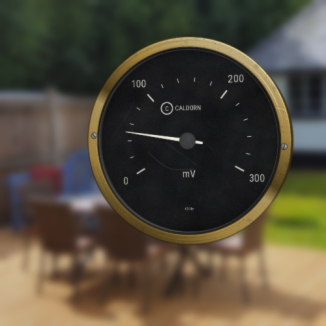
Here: 50 mV
